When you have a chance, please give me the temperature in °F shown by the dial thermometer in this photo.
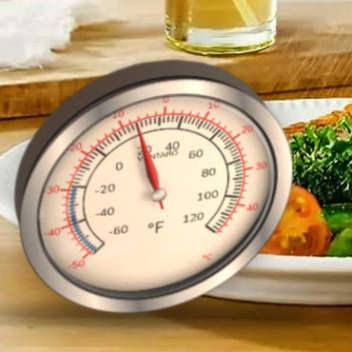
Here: 20 °F
